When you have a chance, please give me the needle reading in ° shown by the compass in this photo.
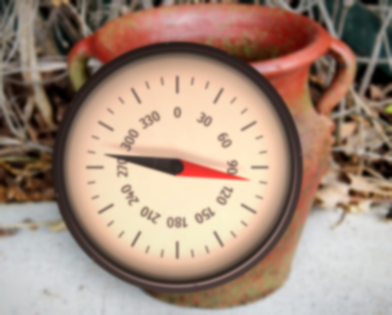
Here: 100 °
